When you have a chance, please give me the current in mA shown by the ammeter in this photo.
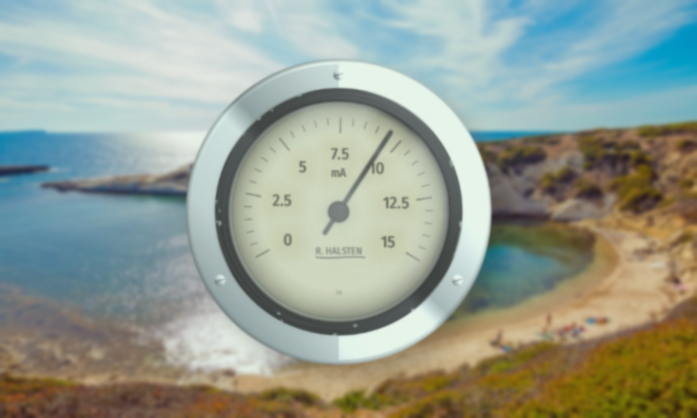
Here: 9.5 mA
